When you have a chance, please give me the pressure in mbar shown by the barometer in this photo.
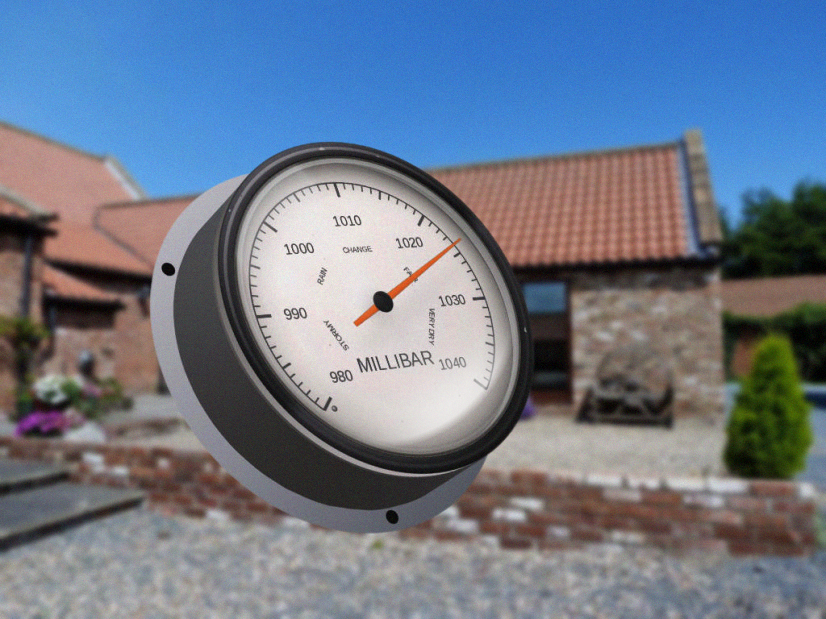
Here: 1024 mbar
